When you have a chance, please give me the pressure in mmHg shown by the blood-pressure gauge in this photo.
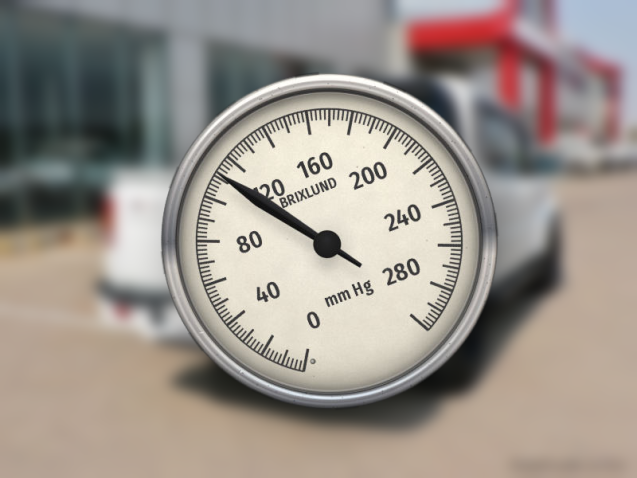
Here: 112 mmHg
